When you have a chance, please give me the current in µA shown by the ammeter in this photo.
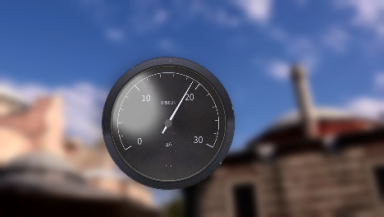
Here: 19 µA
